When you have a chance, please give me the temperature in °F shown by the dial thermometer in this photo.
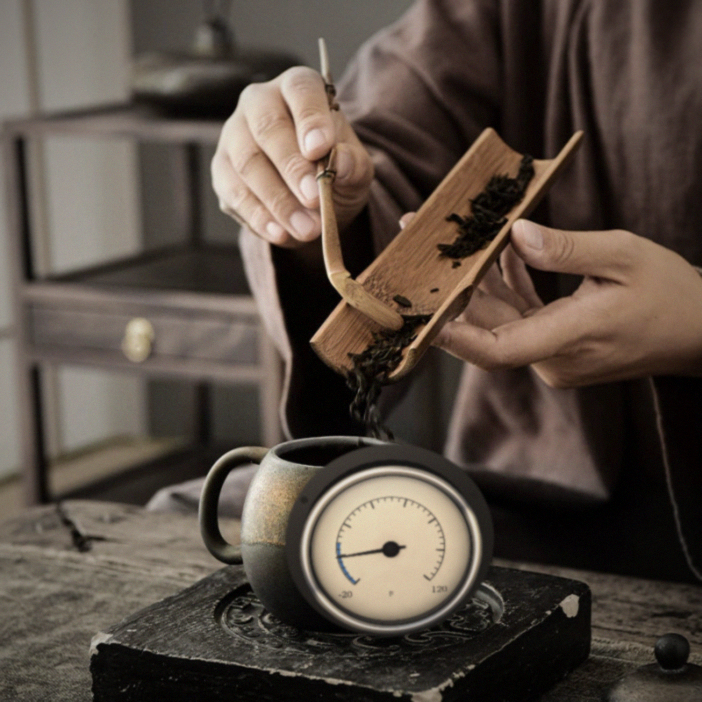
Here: 0 °F
